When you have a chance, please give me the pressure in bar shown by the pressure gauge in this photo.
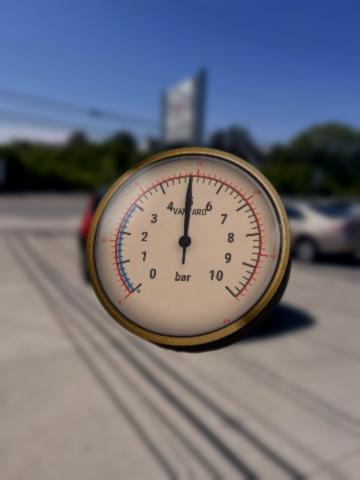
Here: 5 bar
